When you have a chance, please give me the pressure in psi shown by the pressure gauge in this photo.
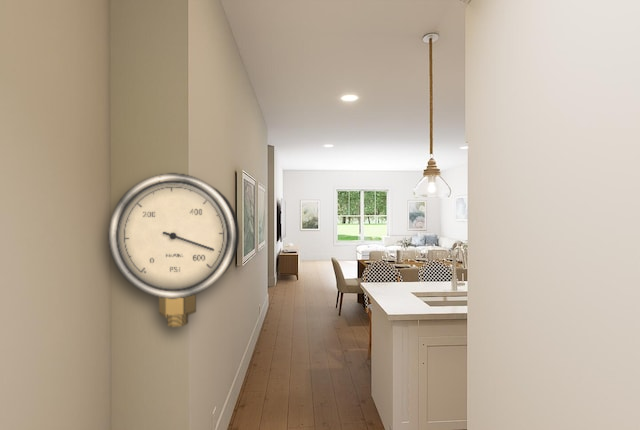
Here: 550 psi
